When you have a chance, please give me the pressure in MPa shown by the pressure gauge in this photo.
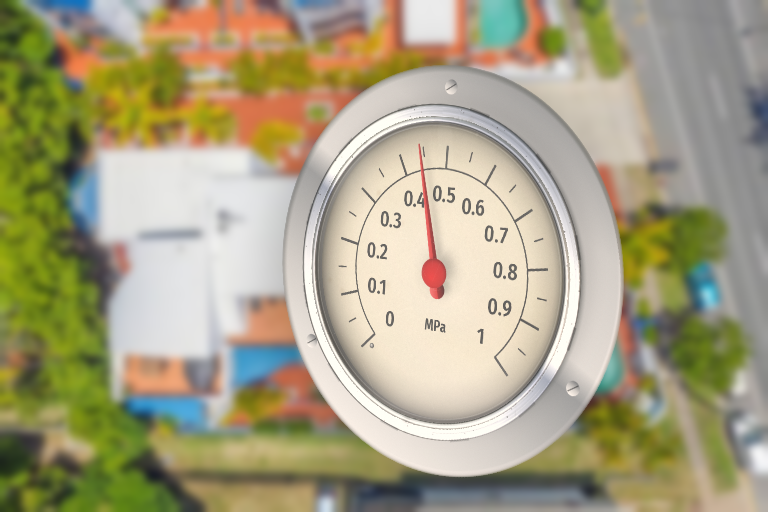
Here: 0.45 MPa
